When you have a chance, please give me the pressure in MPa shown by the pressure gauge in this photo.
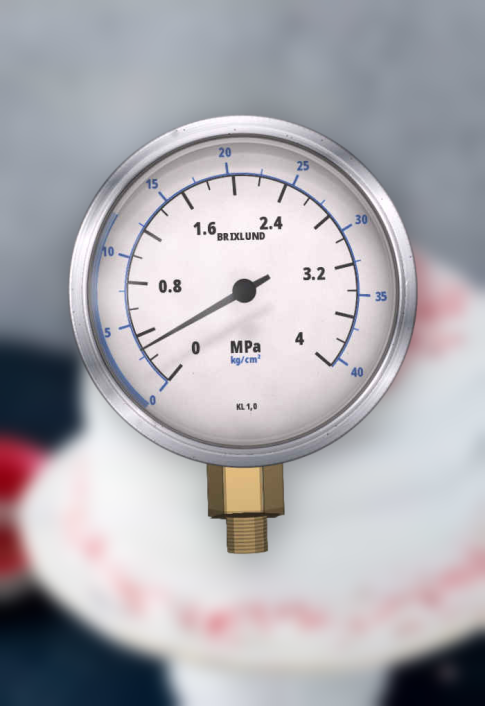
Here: 0.3 MPa
